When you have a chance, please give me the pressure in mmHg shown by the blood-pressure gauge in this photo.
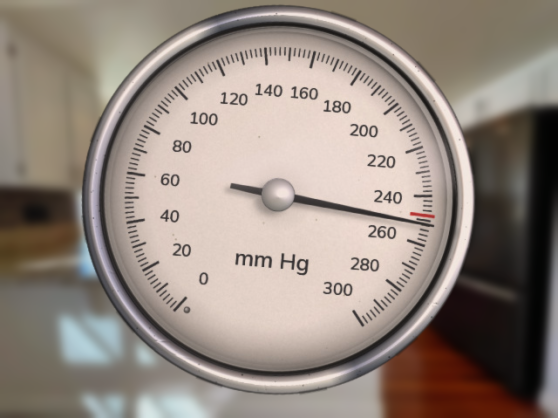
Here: 252 mmHg
